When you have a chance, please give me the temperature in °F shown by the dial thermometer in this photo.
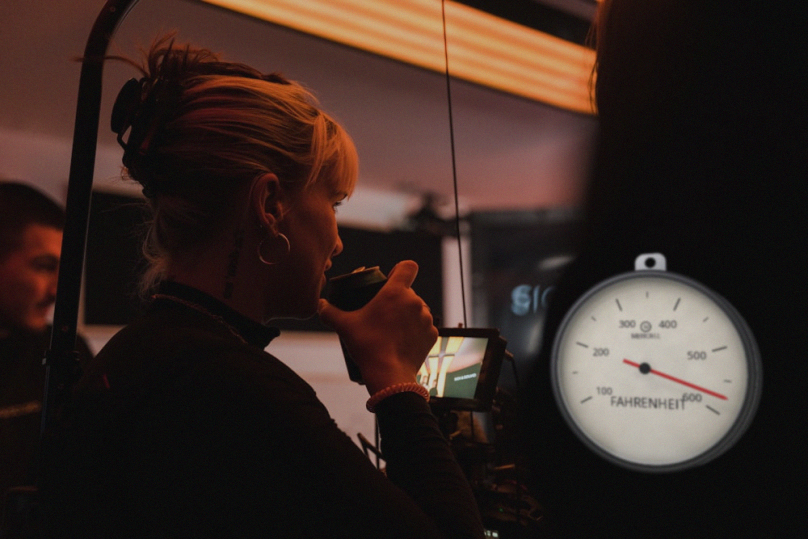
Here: 575 °F
